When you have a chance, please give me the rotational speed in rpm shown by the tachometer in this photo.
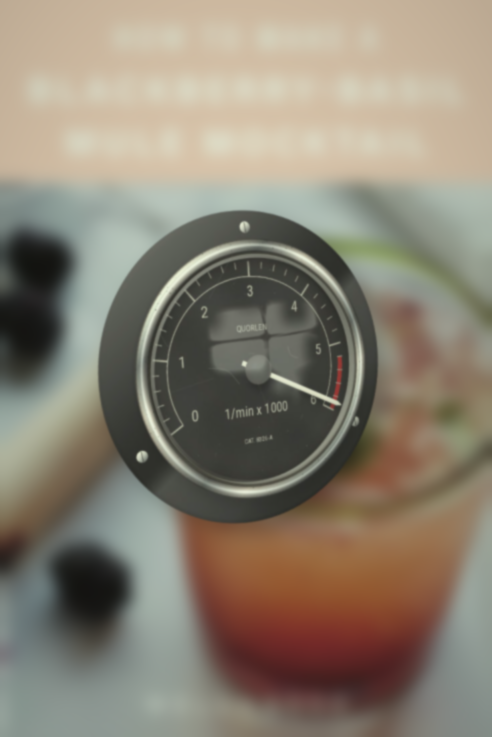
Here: 5900 rpm
